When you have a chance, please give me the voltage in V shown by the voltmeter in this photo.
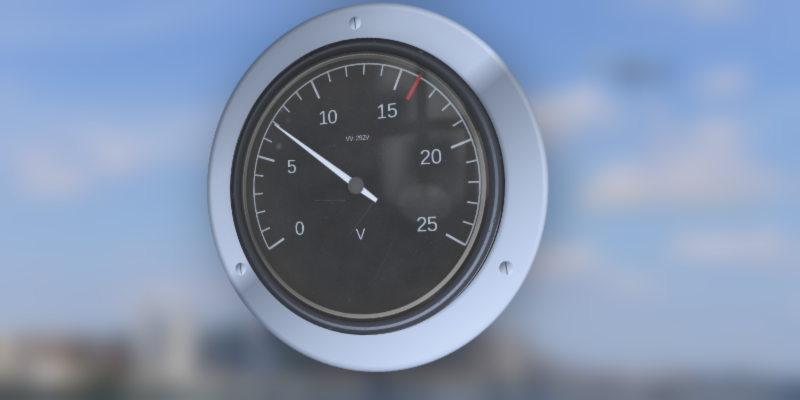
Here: 7 V
